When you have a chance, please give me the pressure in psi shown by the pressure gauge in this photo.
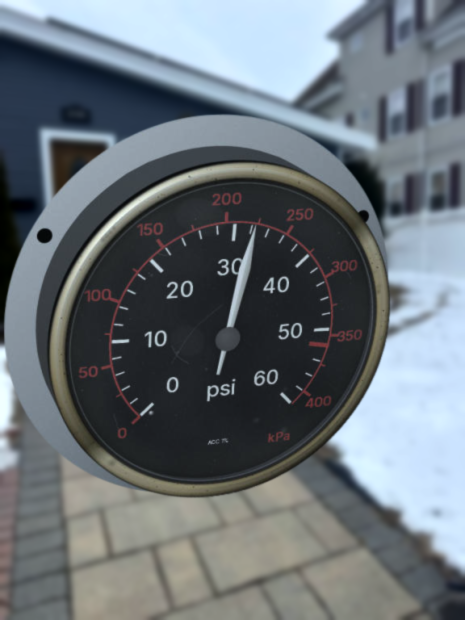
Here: 32 psi
